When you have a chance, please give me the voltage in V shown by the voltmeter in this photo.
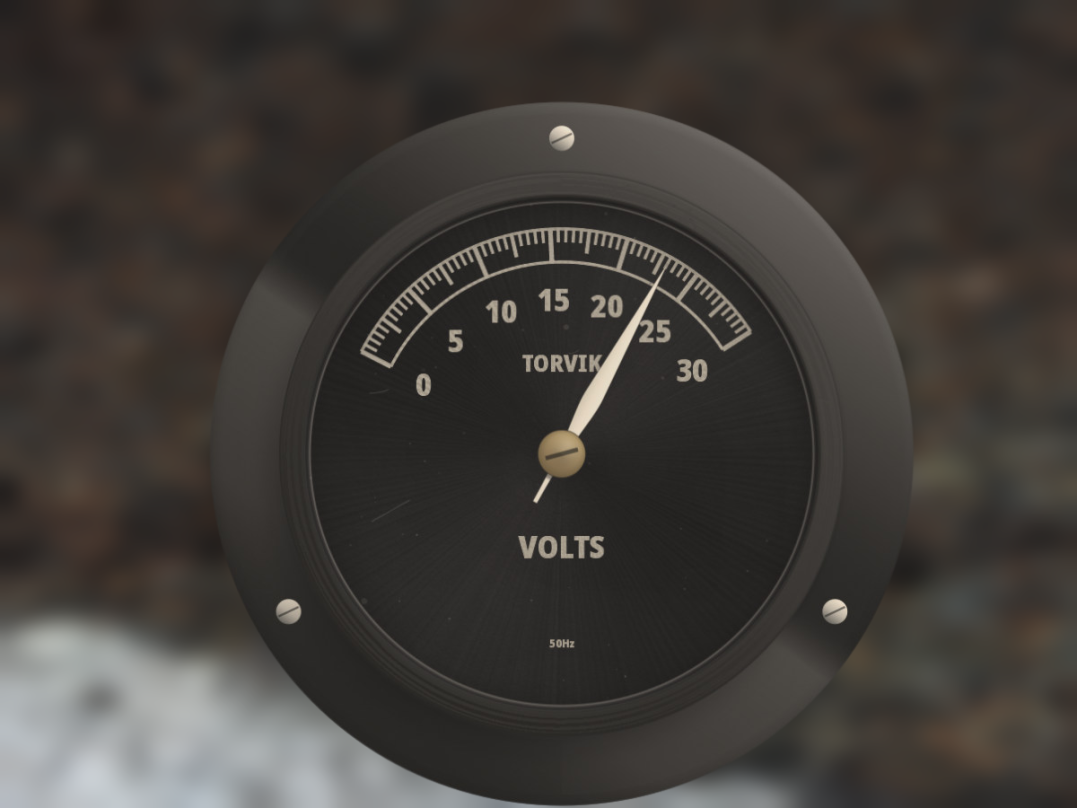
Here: 23 V
